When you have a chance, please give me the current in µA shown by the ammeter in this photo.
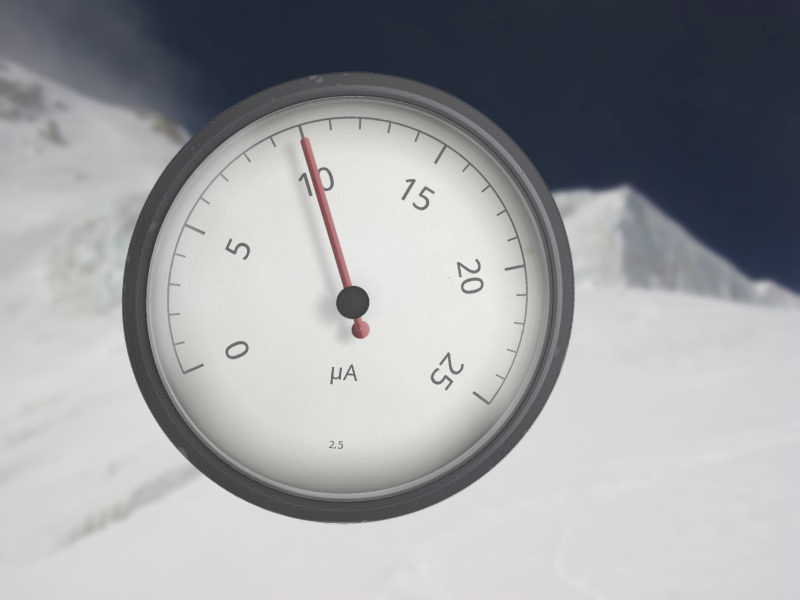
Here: 10 µA
